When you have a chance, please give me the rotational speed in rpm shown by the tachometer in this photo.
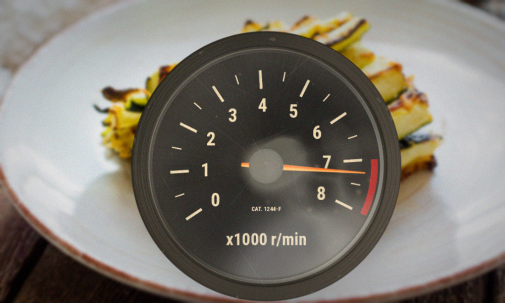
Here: 7250 rpm
